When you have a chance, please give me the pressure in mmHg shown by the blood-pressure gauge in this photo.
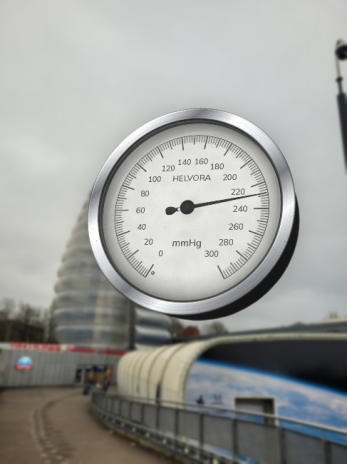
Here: 230 mmHg
